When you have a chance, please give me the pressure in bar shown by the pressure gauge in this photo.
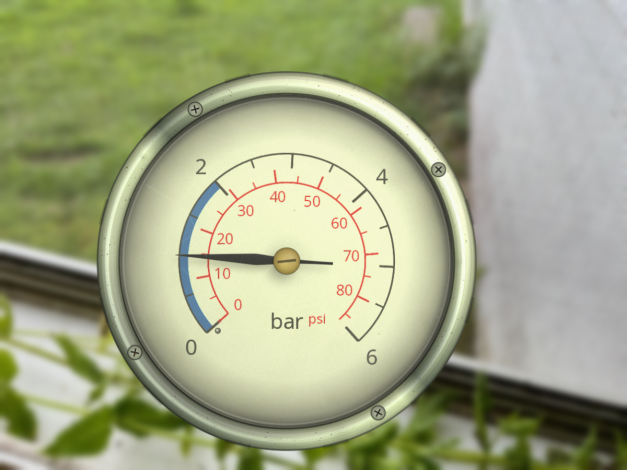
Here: 1 bar
